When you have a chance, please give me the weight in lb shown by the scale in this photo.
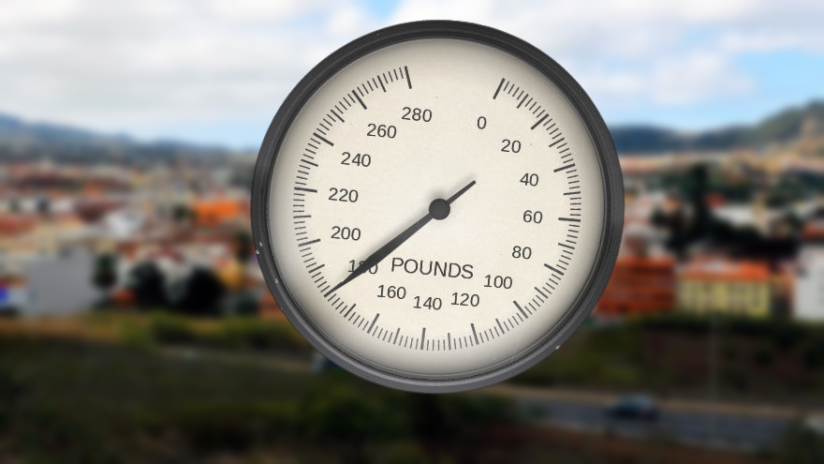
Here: 180 lb
